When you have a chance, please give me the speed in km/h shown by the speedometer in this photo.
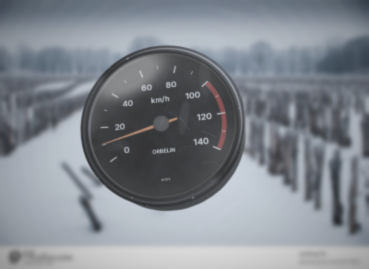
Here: 10 km/h
